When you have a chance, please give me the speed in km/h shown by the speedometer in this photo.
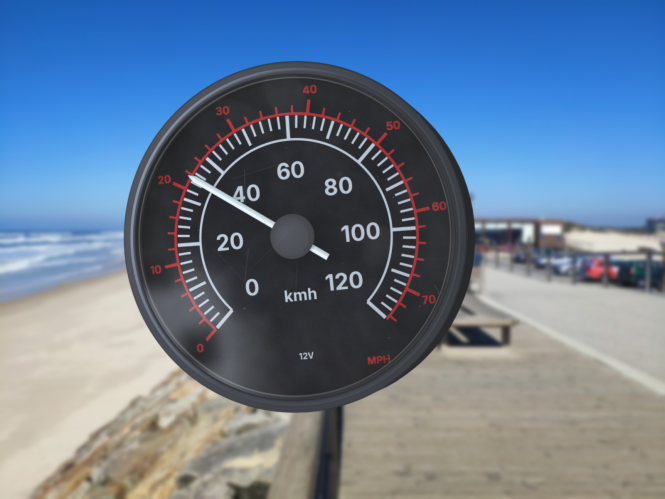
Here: 35 km/h
